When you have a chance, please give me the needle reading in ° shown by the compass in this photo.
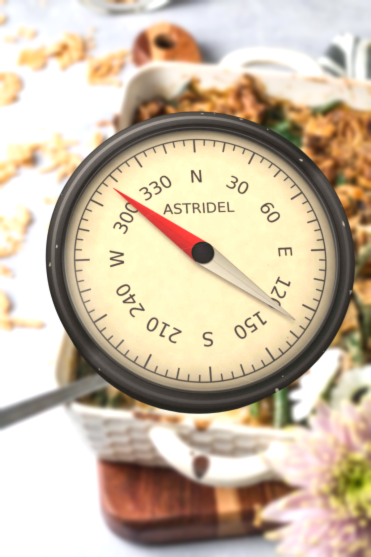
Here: 310 °
